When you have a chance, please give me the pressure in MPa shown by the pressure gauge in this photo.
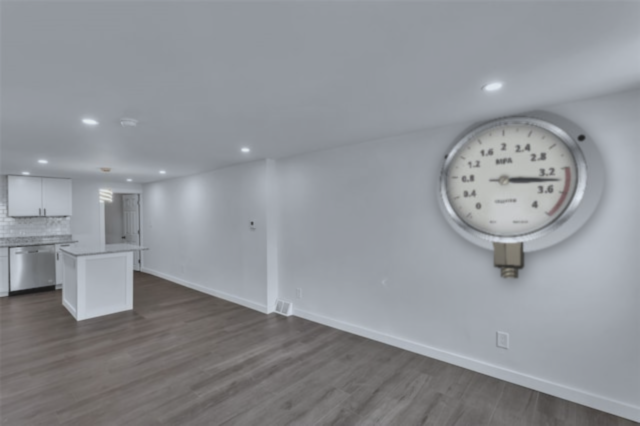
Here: 3.4 MPa
